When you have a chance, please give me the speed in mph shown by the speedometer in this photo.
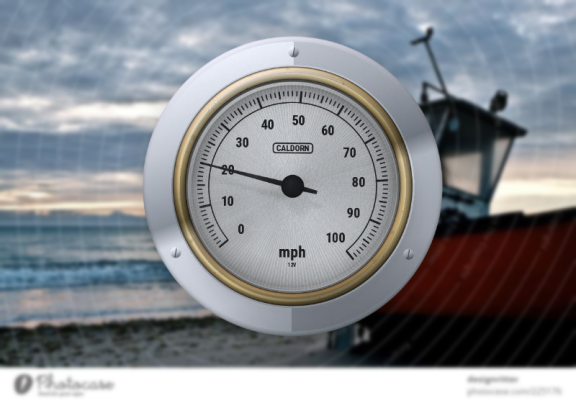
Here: 20 mph
